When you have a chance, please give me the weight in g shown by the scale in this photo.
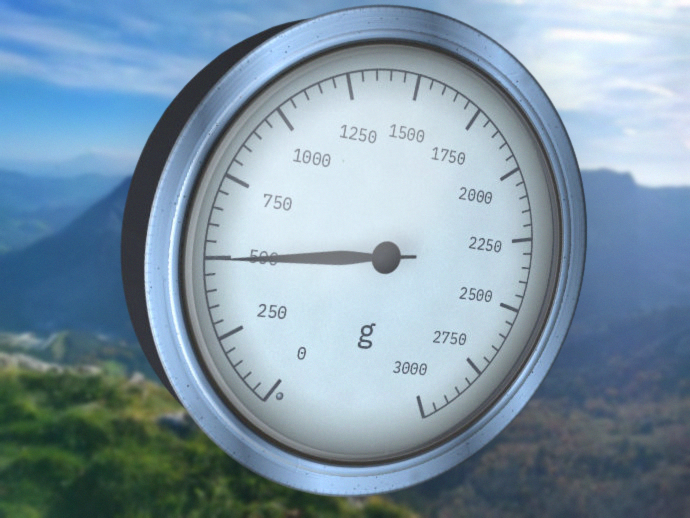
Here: 500 g
